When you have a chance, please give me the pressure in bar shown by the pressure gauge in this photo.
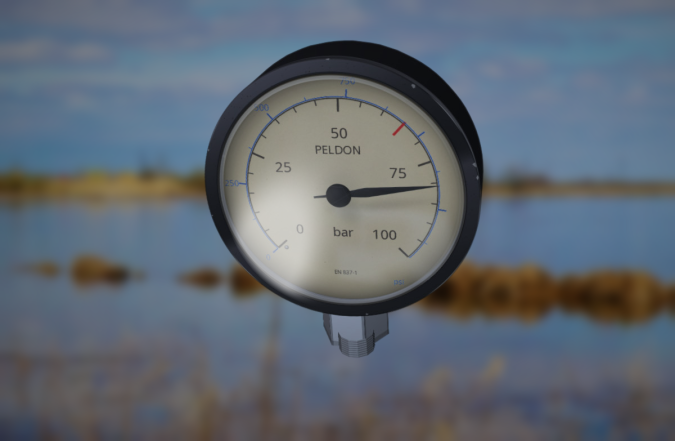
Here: 80 bar
